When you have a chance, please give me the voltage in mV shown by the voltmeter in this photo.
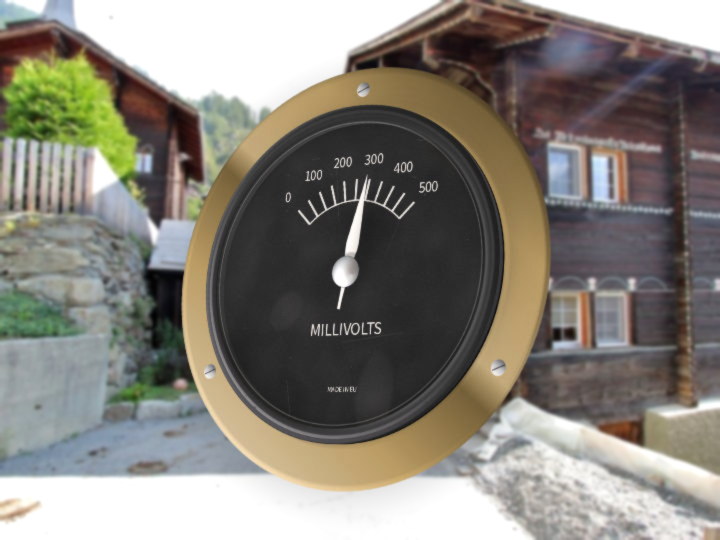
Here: 300 mV
